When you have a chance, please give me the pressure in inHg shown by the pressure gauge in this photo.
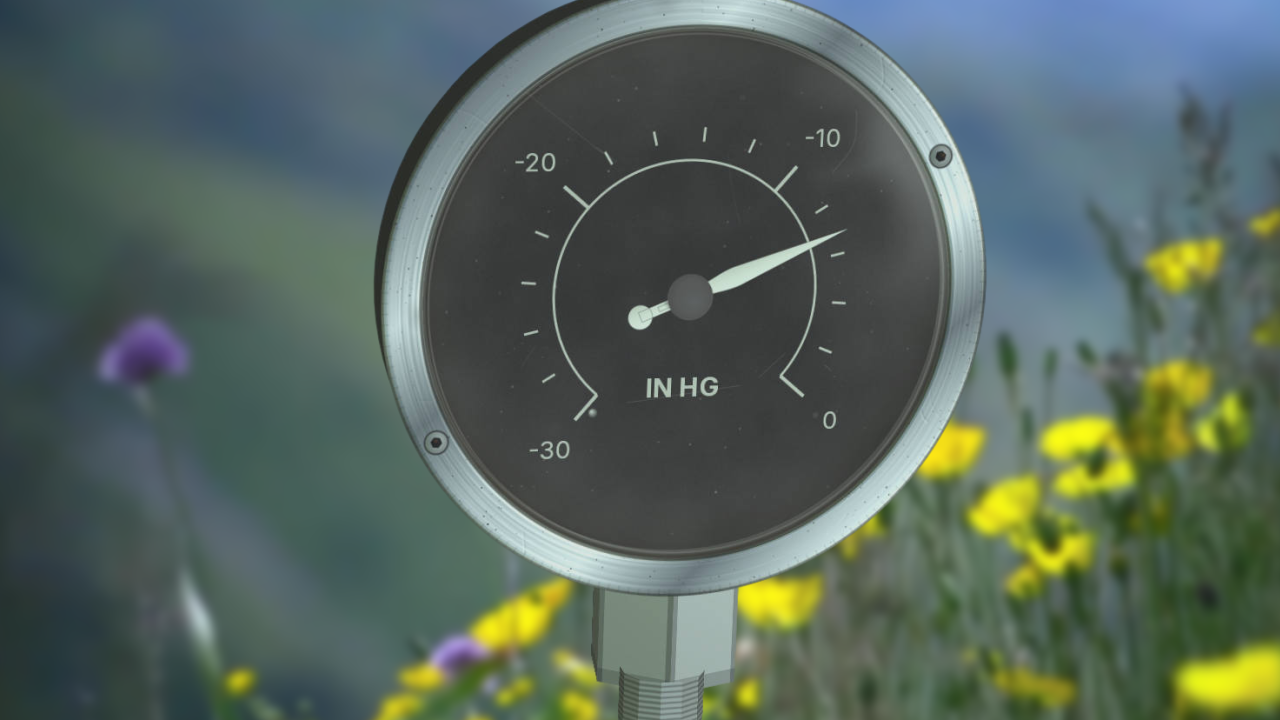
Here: -7 inHg
